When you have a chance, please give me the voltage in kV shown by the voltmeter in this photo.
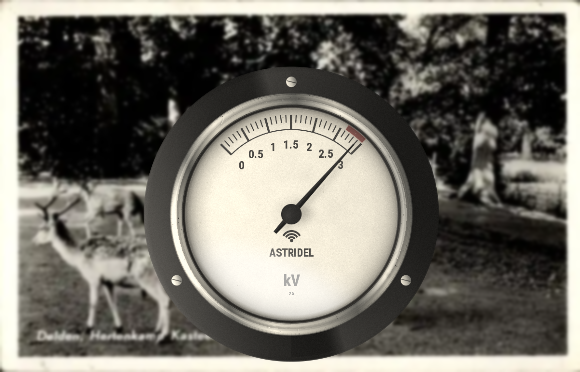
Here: 2.9 kV
